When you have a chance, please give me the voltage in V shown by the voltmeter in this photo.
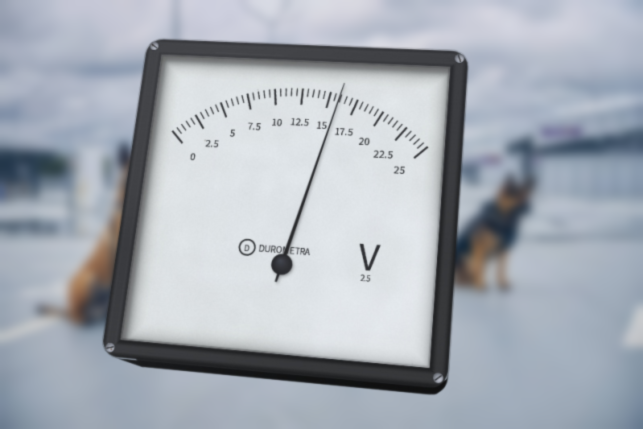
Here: 16 V
